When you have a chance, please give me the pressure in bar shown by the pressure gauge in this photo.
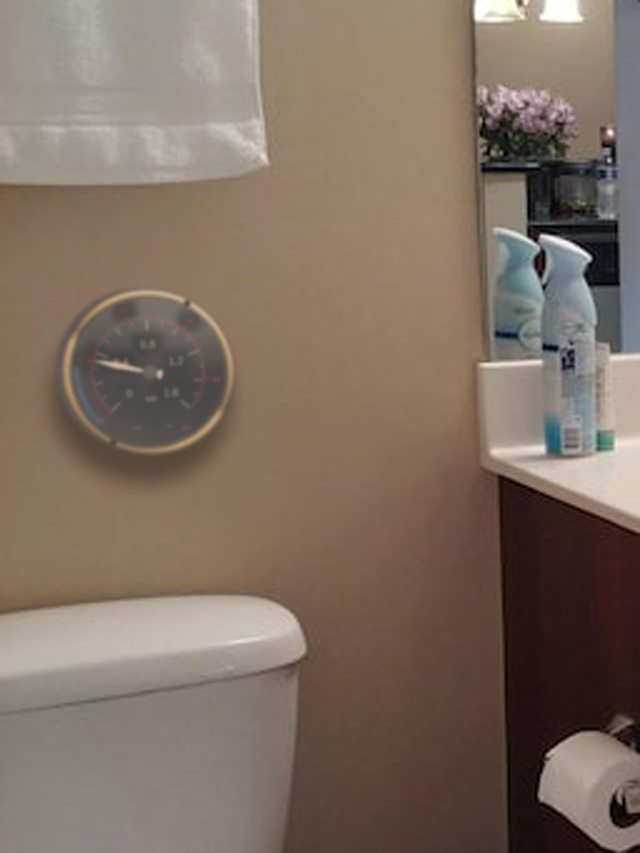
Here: 0.35 bar
